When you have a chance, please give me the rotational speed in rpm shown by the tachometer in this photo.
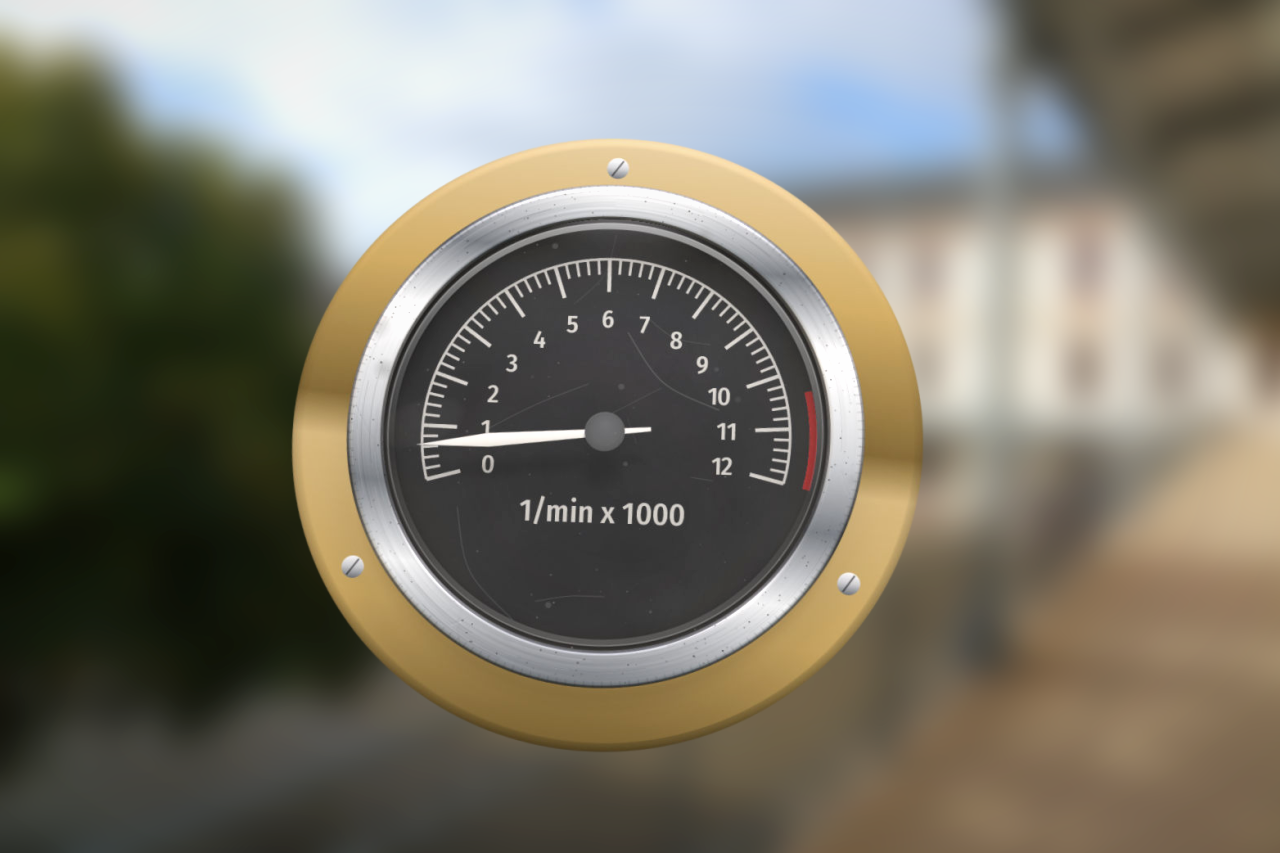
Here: 600 rpm
